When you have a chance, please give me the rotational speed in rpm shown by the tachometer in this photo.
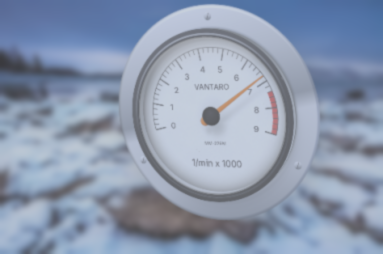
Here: 6800 rpm
